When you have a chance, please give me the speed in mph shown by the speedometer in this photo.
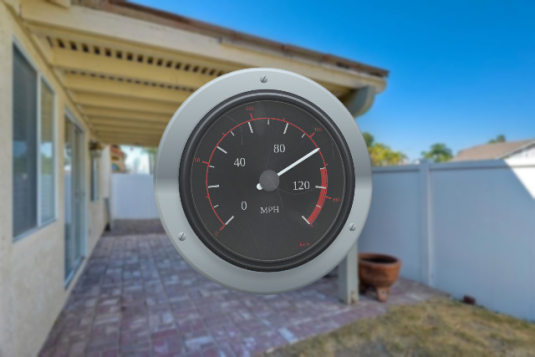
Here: 100 mph
